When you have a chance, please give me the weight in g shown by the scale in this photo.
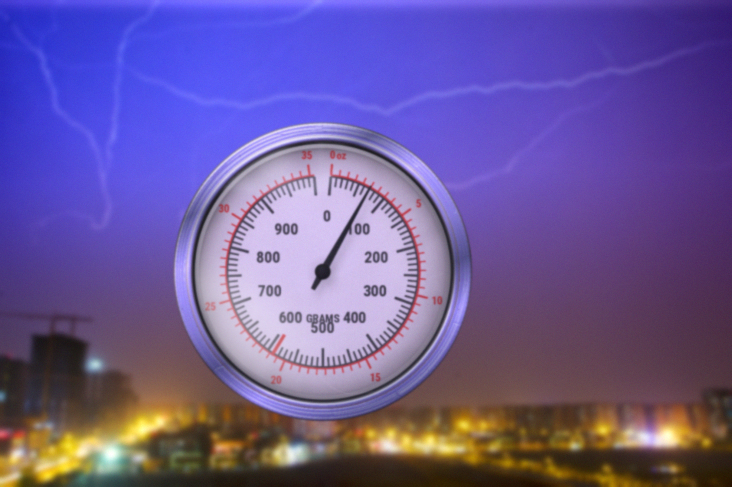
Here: 70 g
